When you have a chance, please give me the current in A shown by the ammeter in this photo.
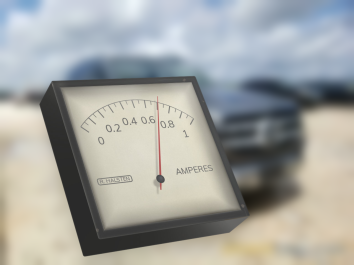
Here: 0.7 A
